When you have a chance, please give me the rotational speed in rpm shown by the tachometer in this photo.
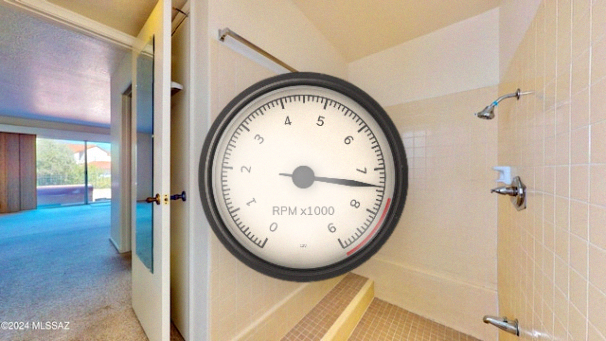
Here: 7400 rpm
